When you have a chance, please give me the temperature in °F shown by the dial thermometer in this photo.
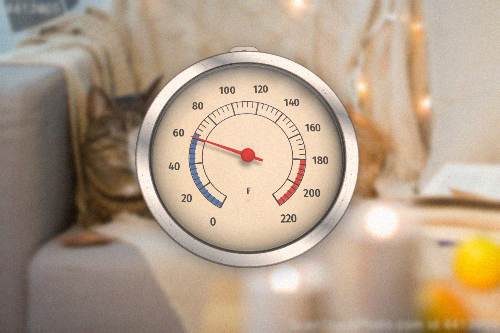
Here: 60 °F
